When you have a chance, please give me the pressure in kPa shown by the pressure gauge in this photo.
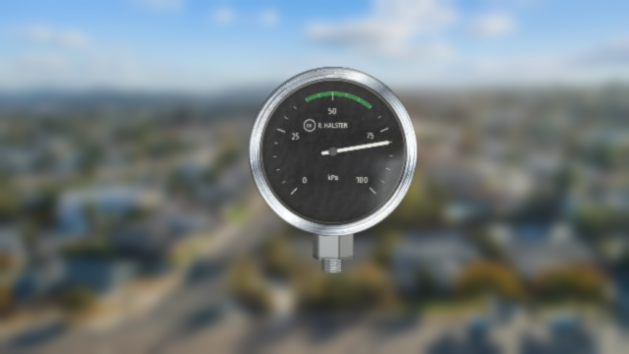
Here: 80 kPa
